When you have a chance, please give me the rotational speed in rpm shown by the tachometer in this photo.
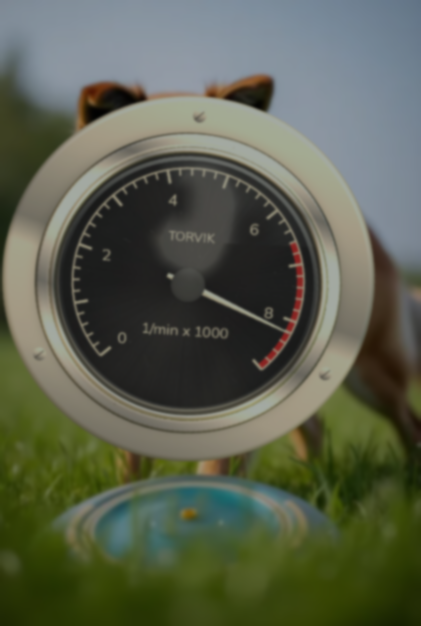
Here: 8200 rpm
